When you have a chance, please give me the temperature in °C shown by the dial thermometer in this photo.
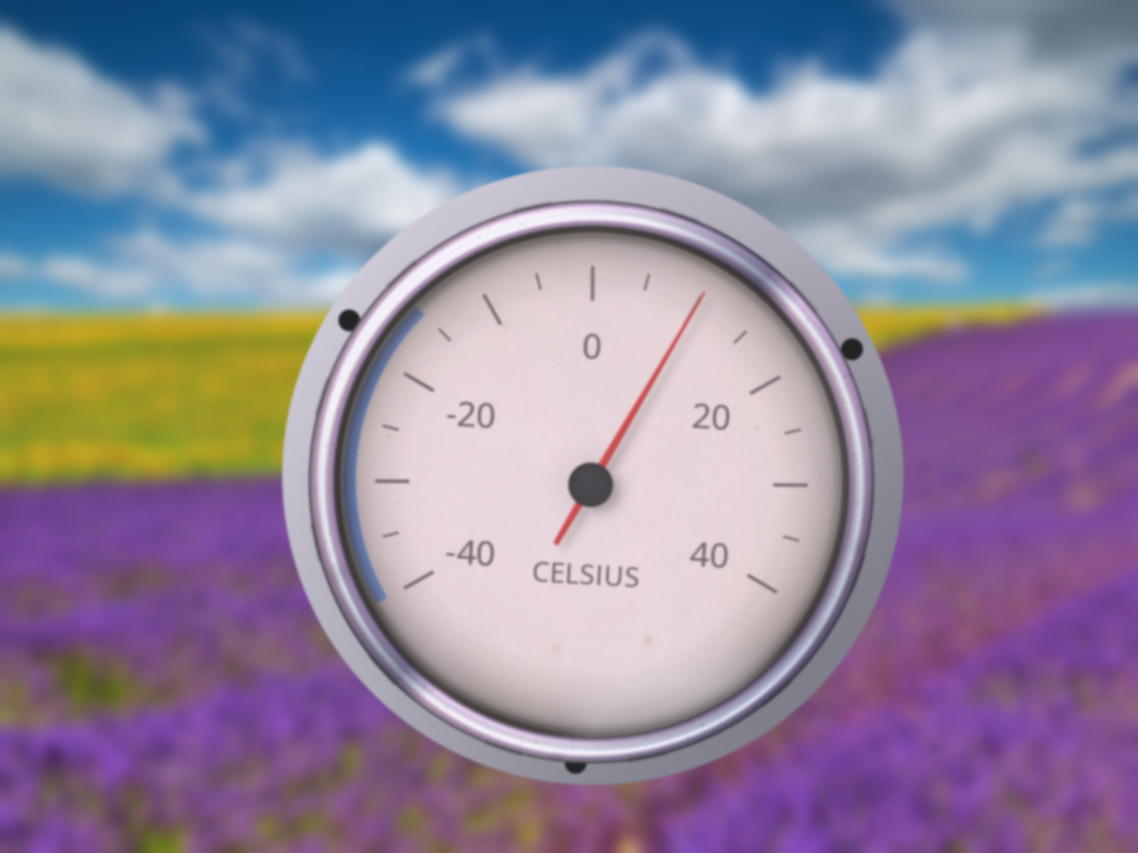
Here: 10 °C
